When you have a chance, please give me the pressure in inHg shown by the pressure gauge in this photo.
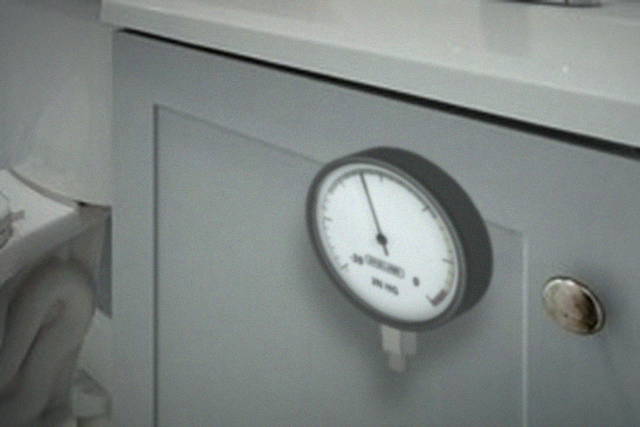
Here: -17 inHg
